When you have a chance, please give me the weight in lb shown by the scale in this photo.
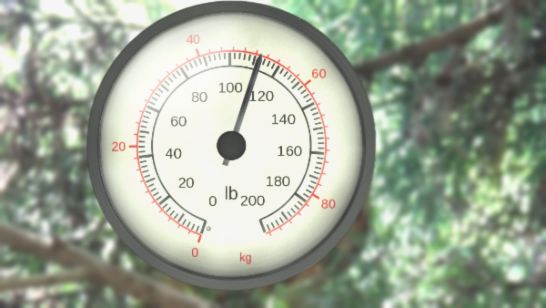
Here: 112 lb
